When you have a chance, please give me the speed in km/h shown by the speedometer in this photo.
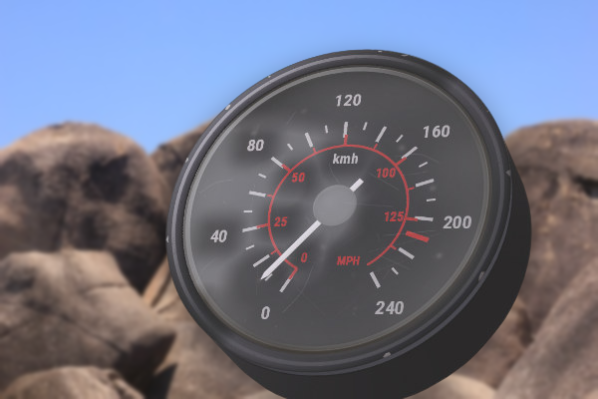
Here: 10 km/h
